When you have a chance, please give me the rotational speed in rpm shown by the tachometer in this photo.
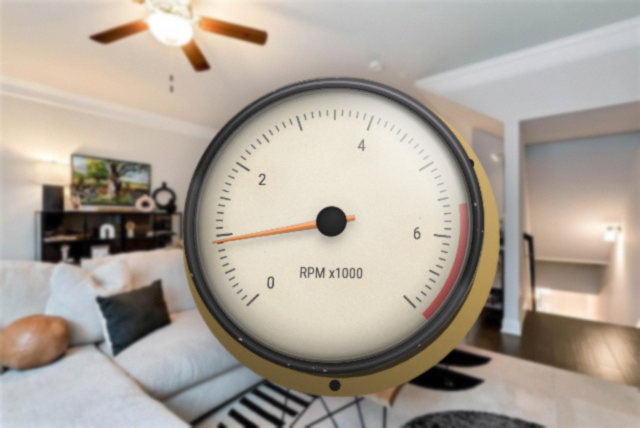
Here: 900 rpm
